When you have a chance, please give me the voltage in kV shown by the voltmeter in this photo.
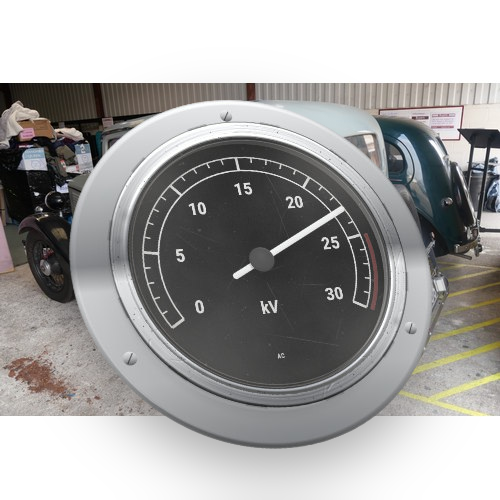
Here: 23 kV
